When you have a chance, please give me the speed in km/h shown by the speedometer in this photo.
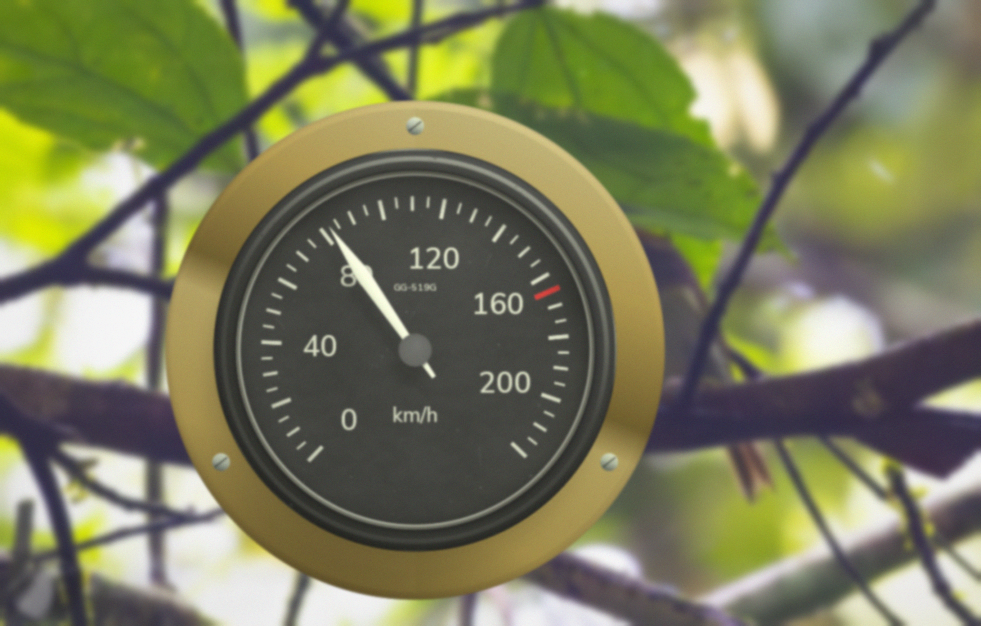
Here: 82.5 km/h
